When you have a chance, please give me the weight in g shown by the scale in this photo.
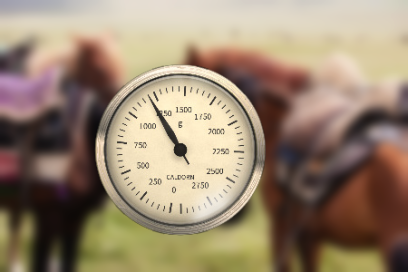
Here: 1200 g
